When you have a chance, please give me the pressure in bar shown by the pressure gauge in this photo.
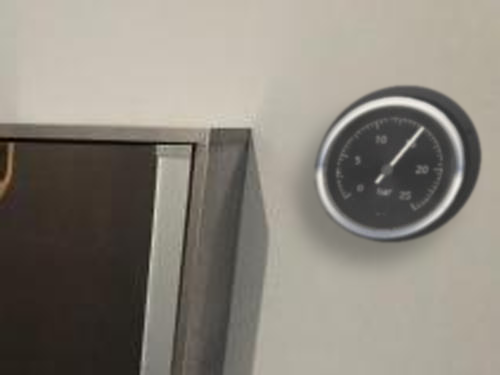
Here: 15 bar
